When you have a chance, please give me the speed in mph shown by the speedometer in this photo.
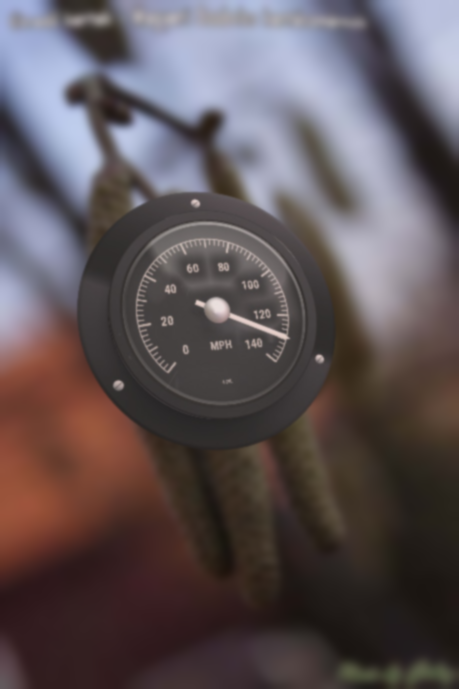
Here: 130 mph
